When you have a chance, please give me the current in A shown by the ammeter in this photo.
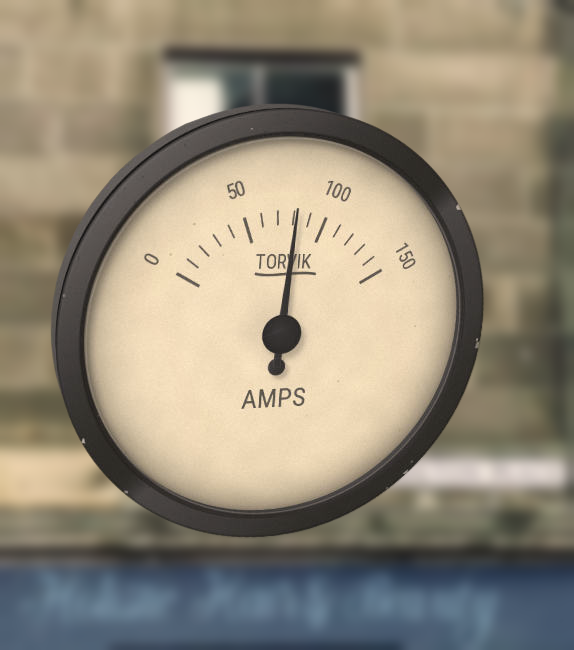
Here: 80 A
